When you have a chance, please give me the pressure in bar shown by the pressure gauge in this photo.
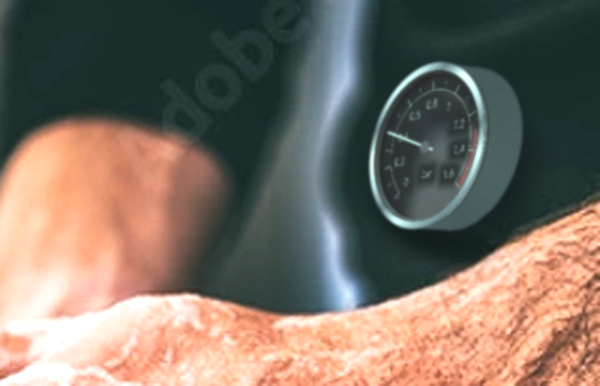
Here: 0.4 bar
